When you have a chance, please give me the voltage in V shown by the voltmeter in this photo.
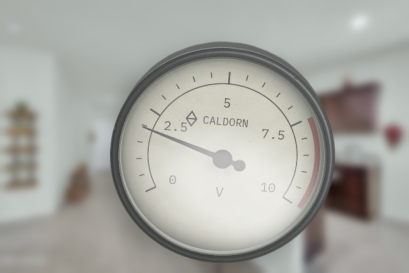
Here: 2 V
